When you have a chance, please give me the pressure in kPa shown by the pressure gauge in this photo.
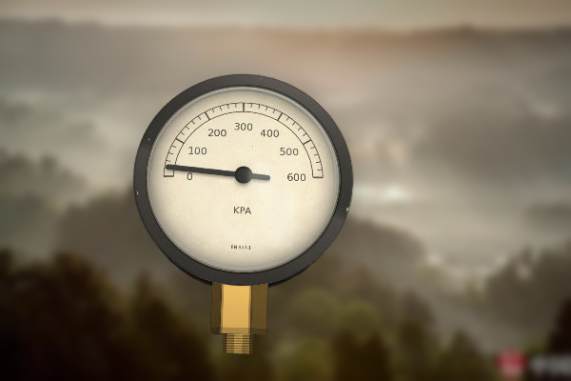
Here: 20 kPa
